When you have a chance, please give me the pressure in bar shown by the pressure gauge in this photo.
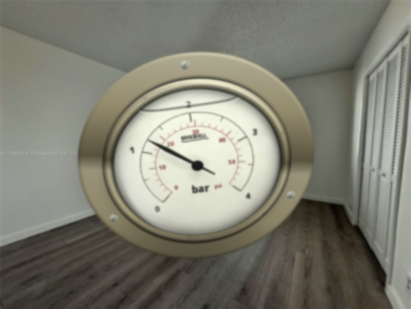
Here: 1.25 bar
